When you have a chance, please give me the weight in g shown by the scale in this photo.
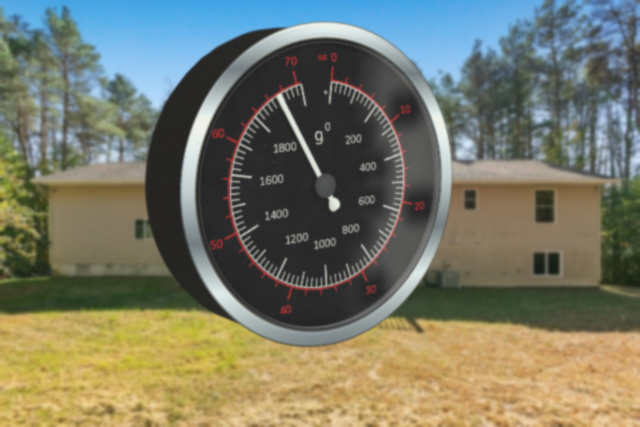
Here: 1900 g
